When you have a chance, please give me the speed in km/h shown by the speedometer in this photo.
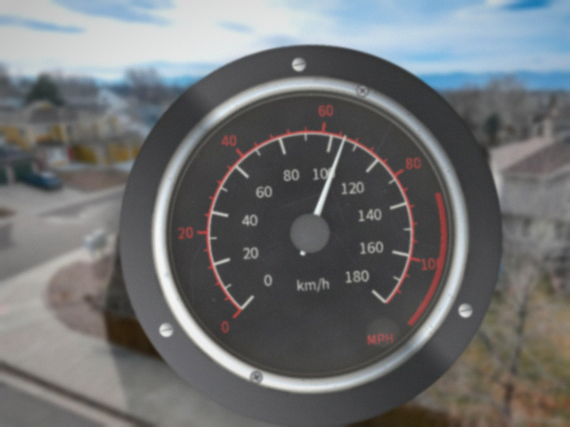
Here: 105 km/h
